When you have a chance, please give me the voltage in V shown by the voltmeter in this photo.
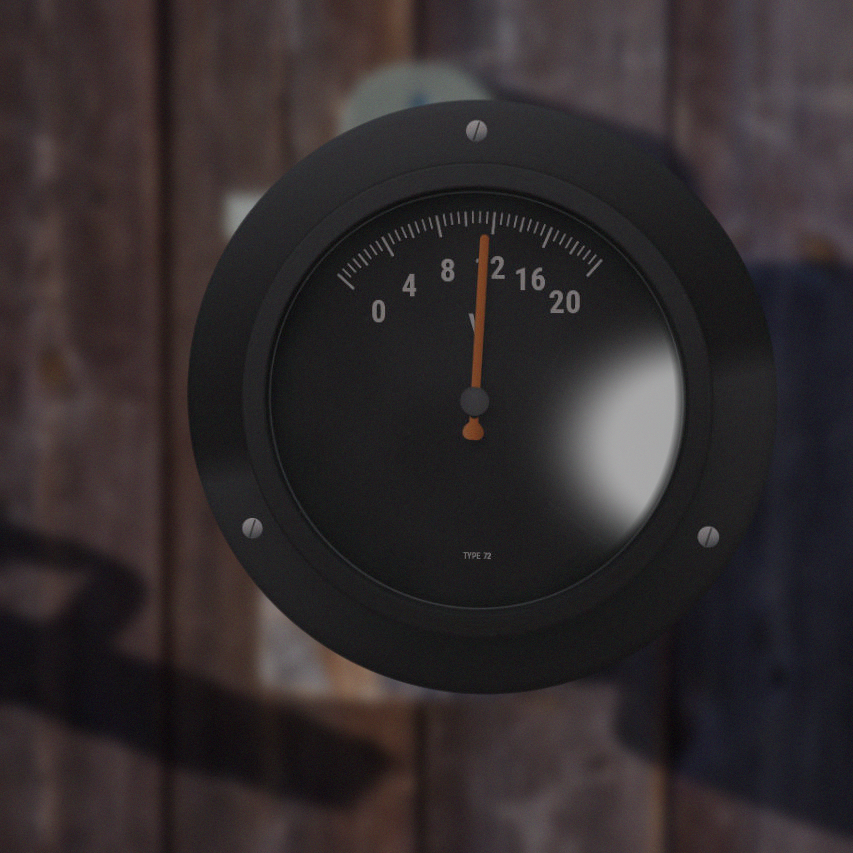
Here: 11.5 V
